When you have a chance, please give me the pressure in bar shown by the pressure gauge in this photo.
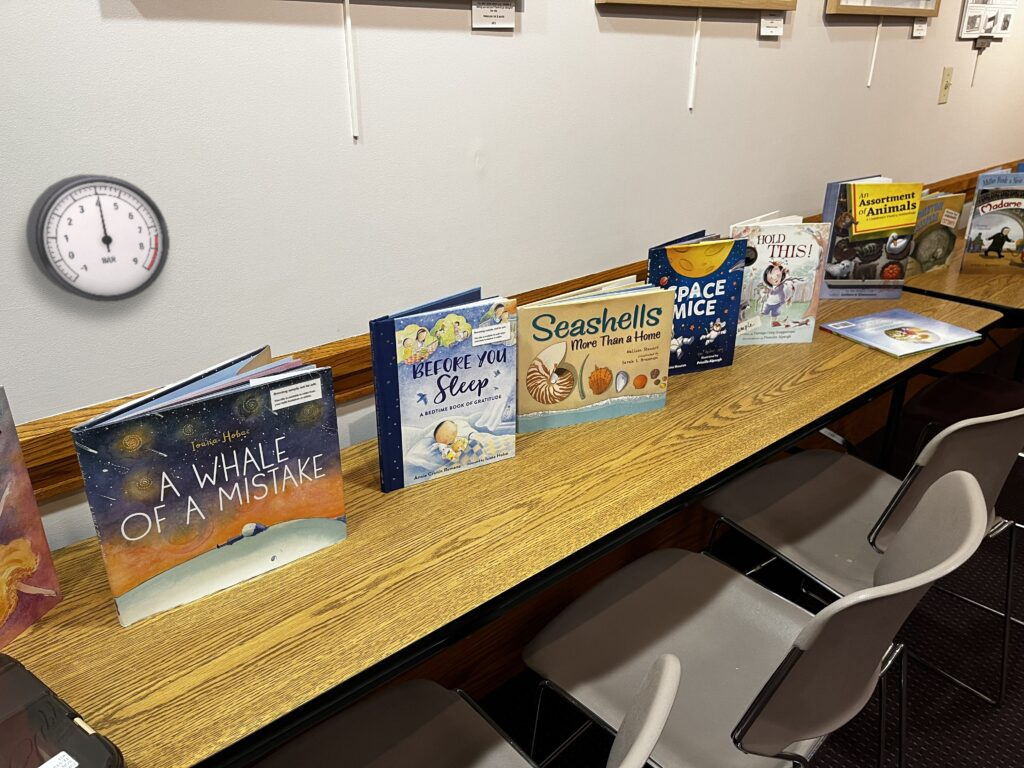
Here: 4 bar
